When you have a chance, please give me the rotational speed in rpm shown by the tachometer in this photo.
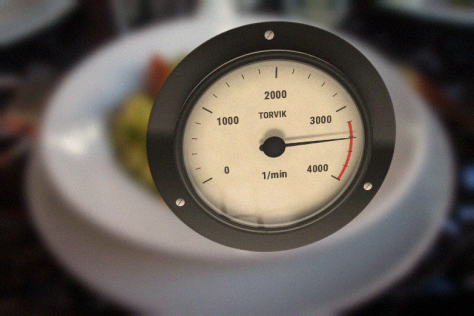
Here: 3400 rpm
